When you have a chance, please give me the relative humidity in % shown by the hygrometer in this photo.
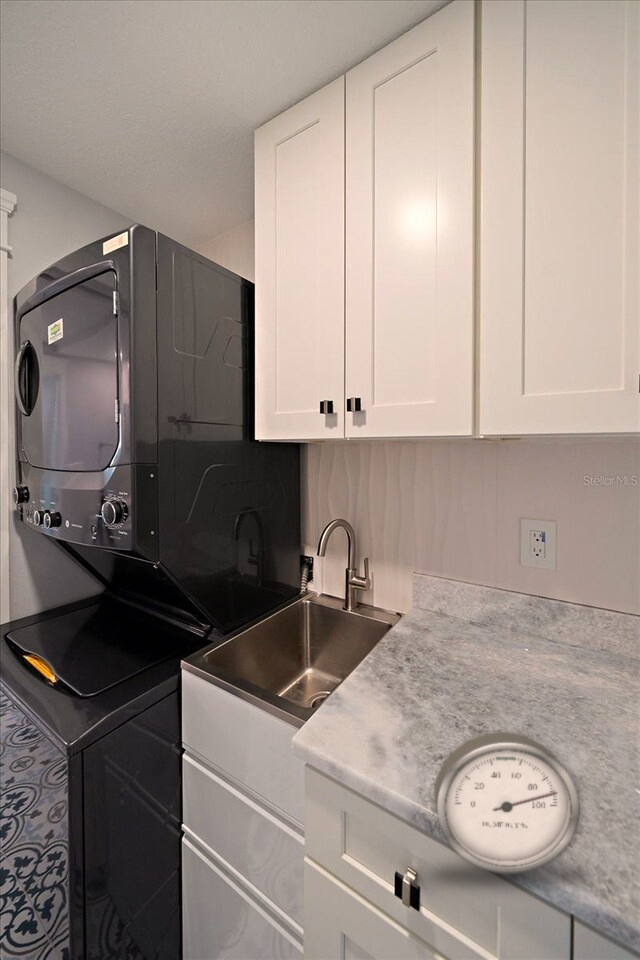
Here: 90 %
